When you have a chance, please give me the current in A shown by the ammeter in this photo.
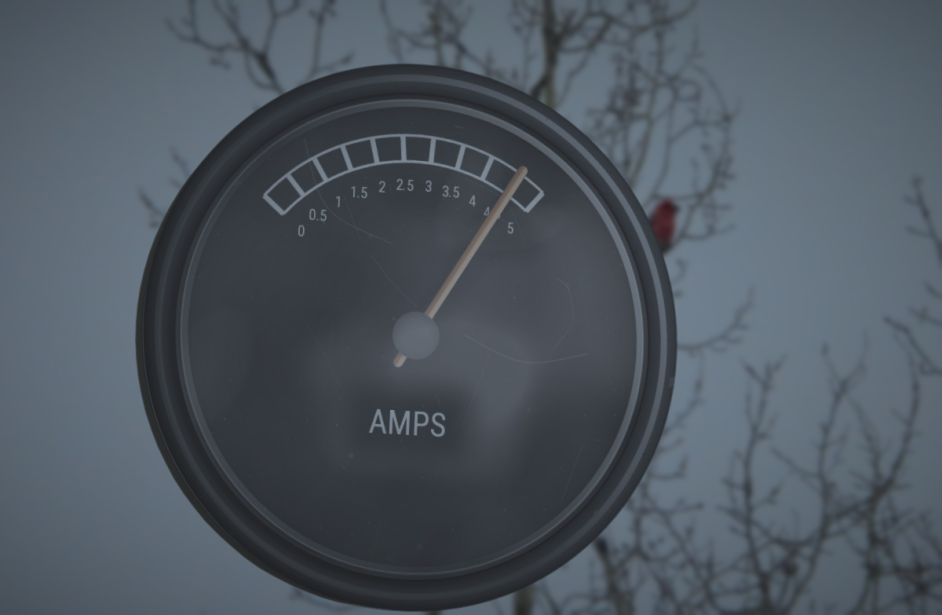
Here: 4.5 A
